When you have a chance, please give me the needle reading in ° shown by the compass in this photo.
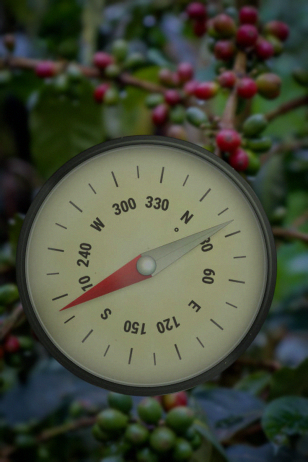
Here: 202.5 °
